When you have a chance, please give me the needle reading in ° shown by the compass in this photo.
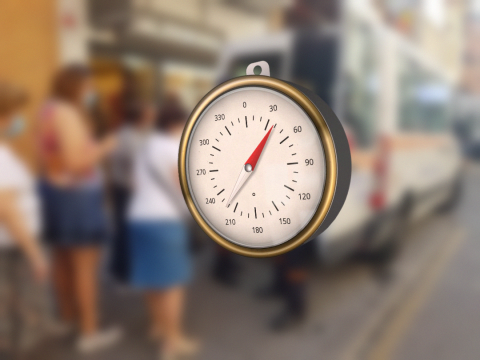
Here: 40 °
